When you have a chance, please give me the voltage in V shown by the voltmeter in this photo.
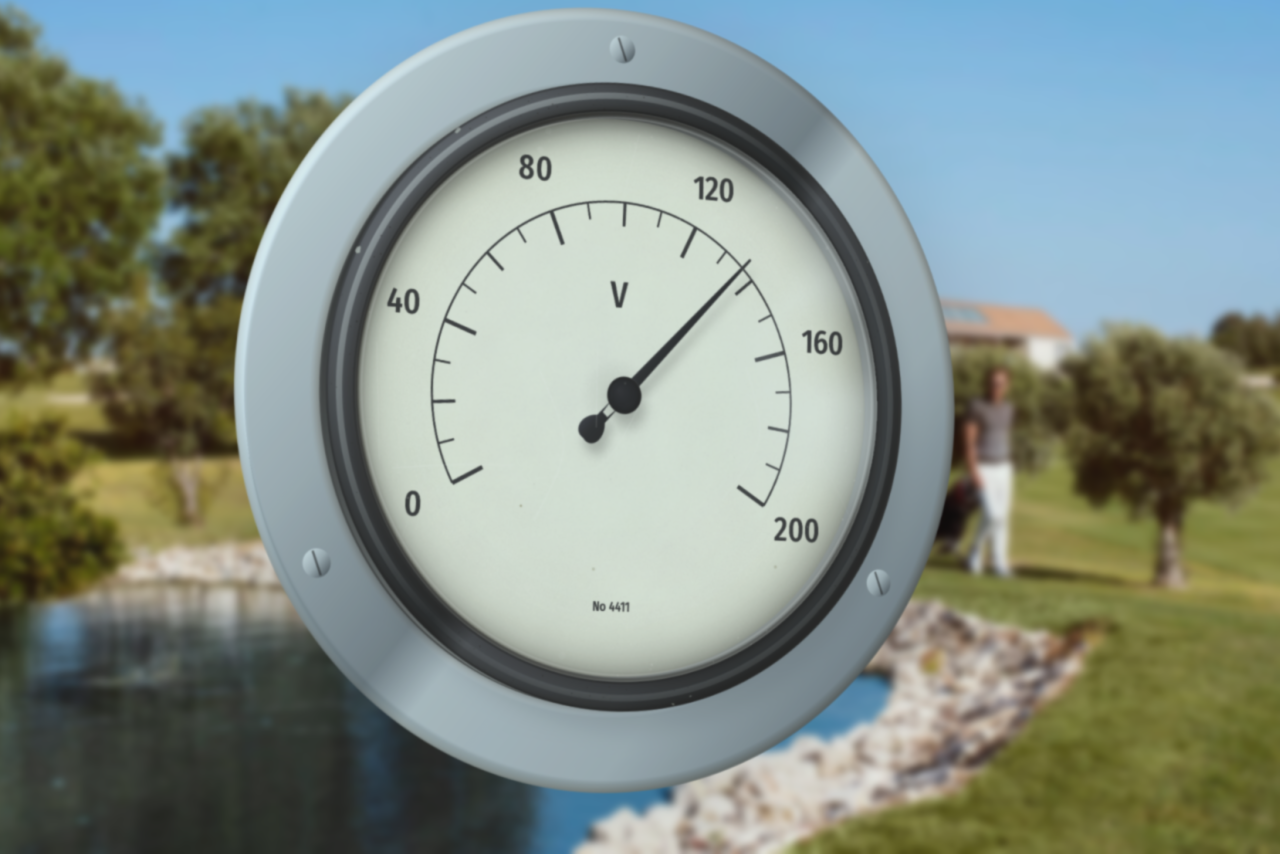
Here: 135 V
